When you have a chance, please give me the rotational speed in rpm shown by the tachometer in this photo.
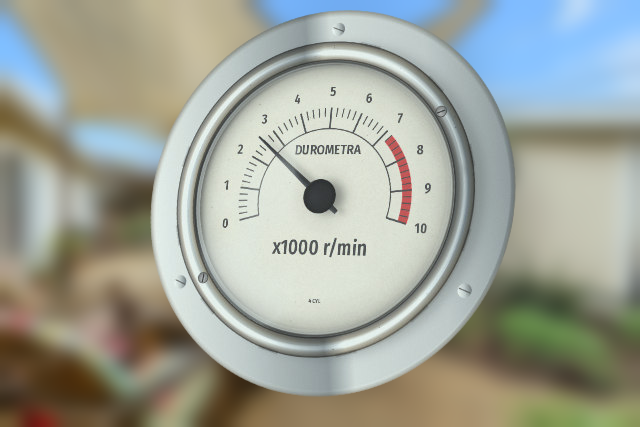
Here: 2600 rpm
